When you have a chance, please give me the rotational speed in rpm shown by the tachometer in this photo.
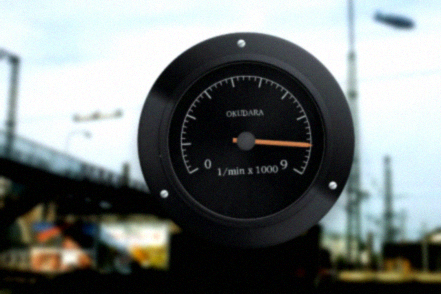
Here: 8000 rpm
